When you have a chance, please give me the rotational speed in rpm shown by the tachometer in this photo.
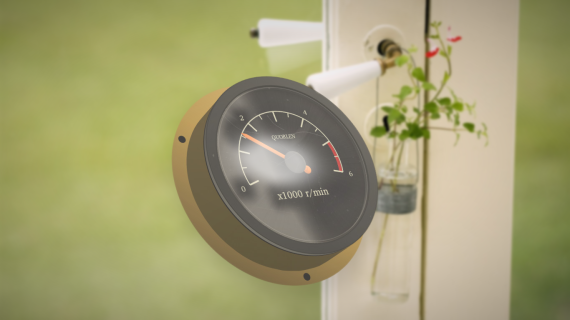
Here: 1500 rpm
